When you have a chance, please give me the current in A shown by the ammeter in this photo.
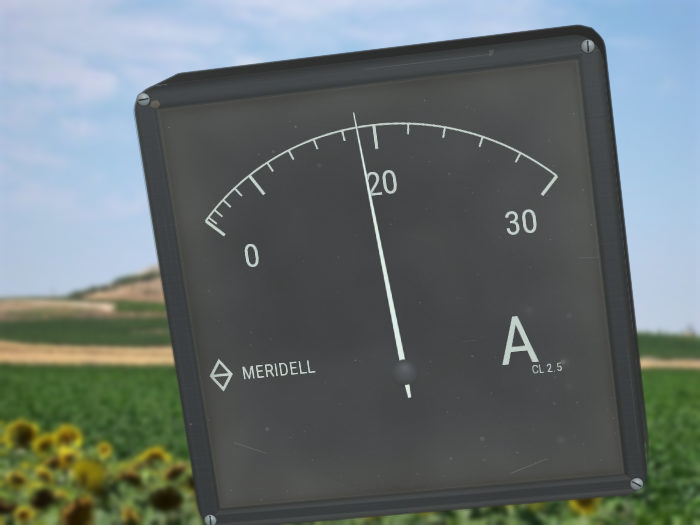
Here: 19 A
